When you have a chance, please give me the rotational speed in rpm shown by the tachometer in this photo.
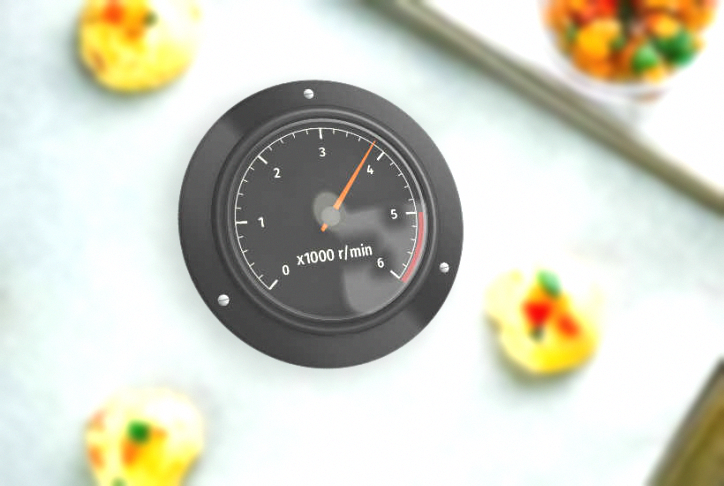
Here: 3800 rpm
